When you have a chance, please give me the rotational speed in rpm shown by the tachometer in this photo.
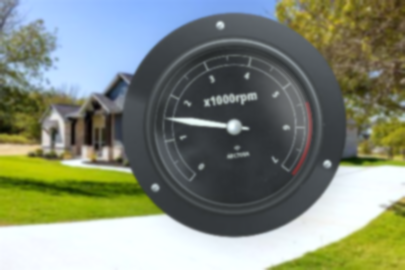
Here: 1500 rpm
